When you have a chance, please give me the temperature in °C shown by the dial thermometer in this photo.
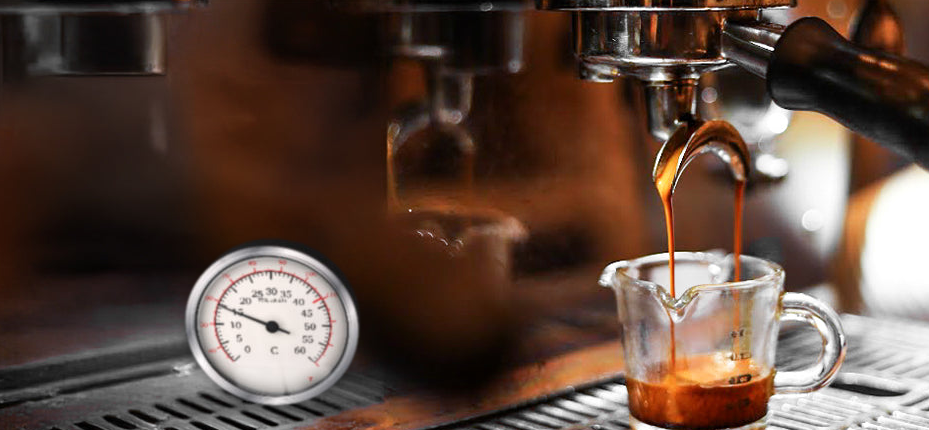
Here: 15 °C
